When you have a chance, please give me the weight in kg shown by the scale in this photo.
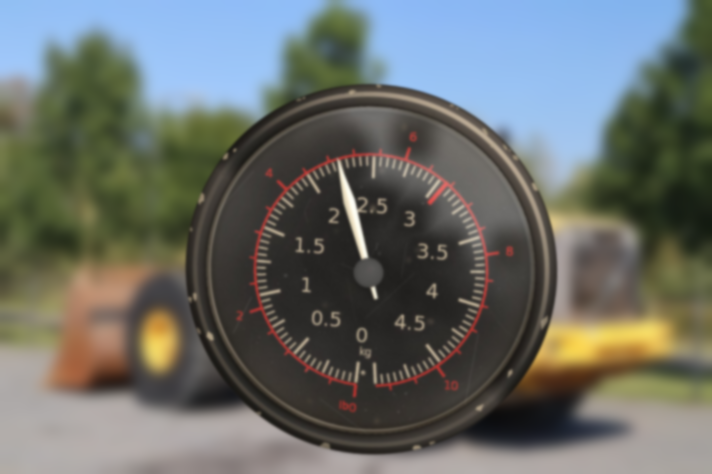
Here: 2.25 kg
